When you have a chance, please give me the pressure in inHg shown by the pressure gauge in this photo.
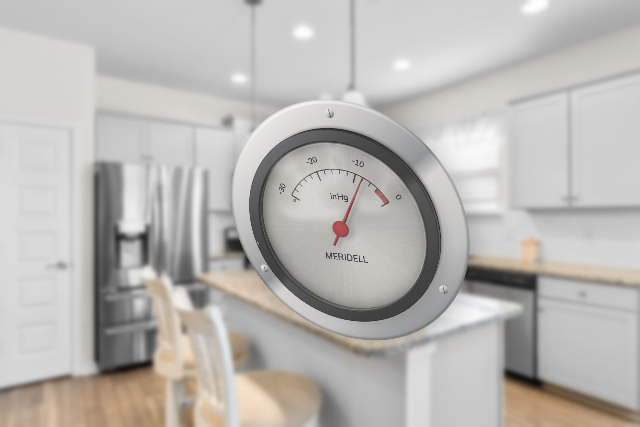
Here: -8 inHg
